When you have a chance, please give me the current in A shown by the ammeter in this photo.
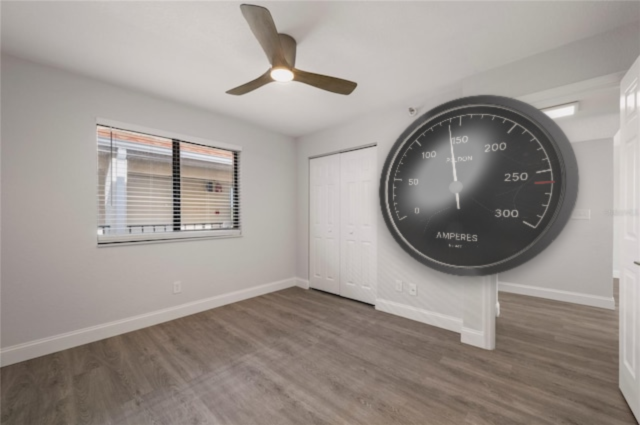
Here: 140 A
